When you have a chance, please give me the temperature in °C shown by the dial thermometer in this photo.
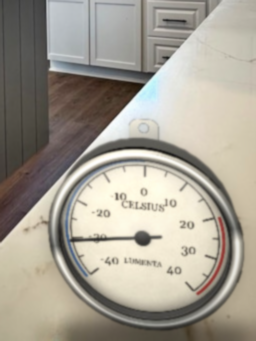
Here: -30 °C
